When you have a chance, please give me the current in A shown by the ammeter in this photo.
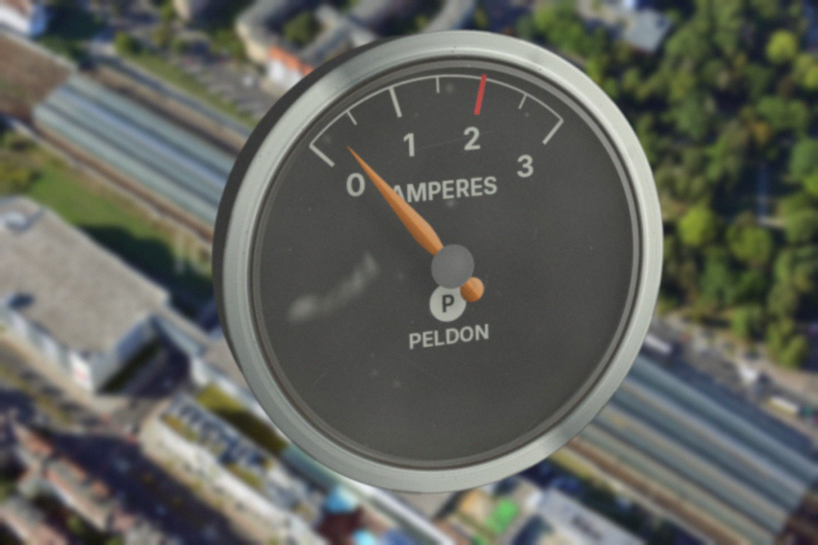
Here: 0.25 A
